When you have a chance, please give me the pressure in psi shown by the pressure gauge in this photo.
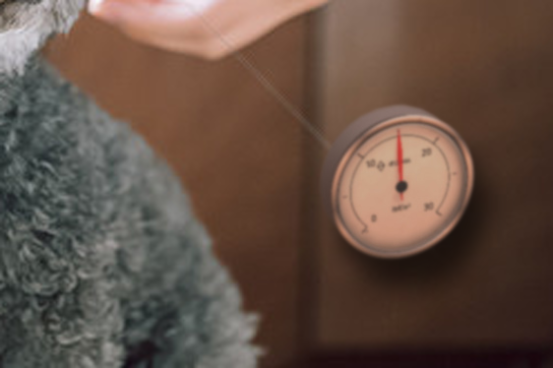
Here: 15 psi
